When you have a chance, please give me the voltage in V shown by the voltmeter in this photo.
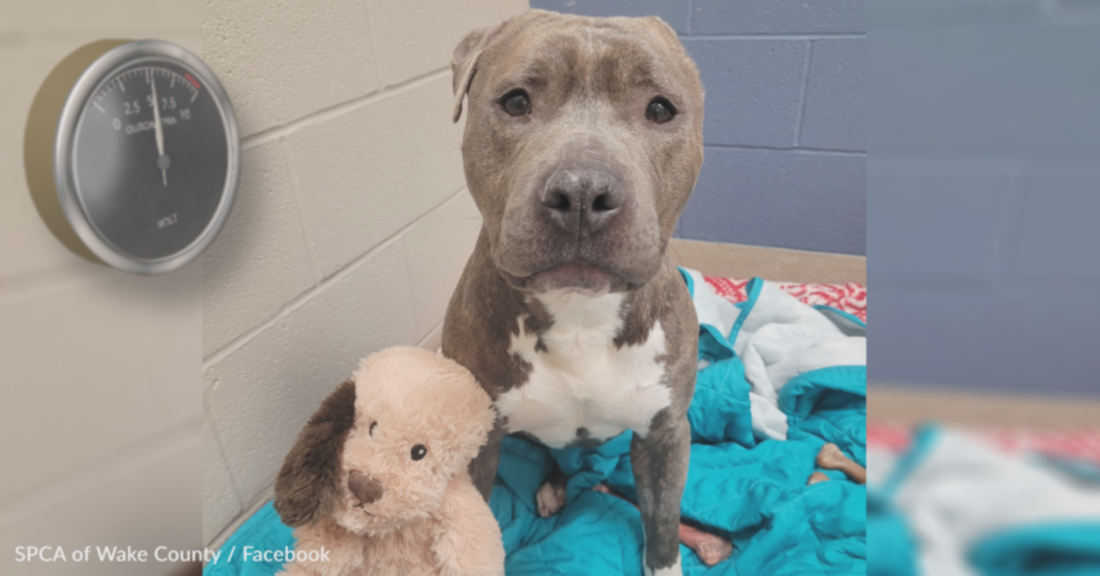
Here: 5 V
